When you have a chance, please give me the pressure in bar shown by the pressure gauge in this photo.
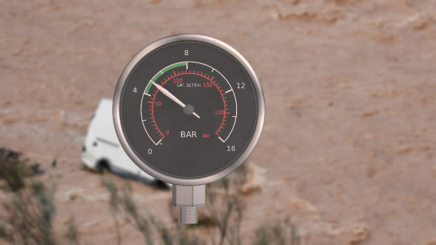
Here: 5 bar
